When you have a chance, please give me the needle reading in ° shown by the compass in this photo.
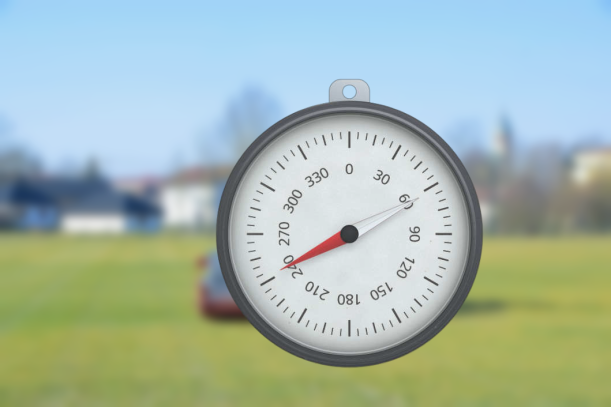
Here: 242.5 °
